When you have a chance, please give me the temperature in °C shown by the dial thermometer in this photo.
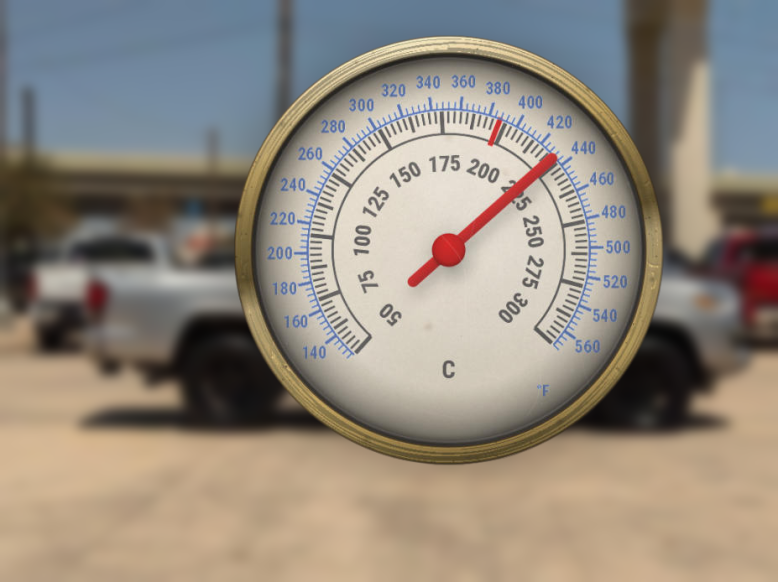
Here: 222.5 °C
